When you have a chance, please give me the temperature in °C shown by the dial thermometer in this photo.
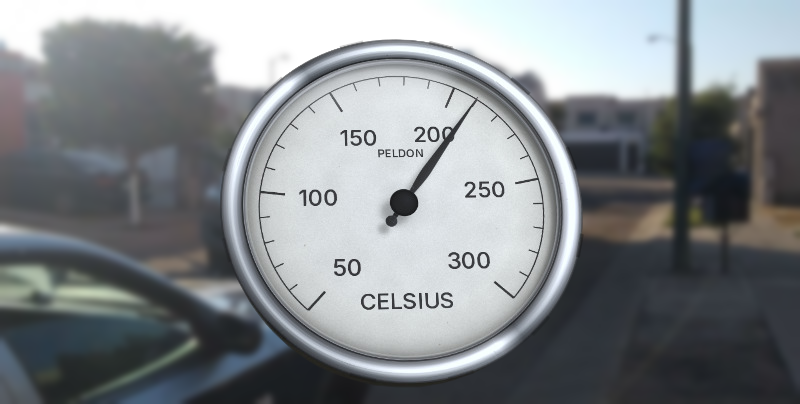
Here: 210 °C
